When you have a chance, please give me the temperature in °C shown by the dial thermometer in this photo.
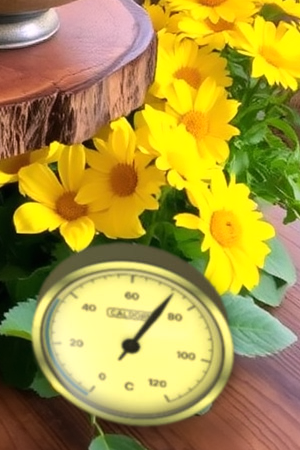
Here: 72 °C
